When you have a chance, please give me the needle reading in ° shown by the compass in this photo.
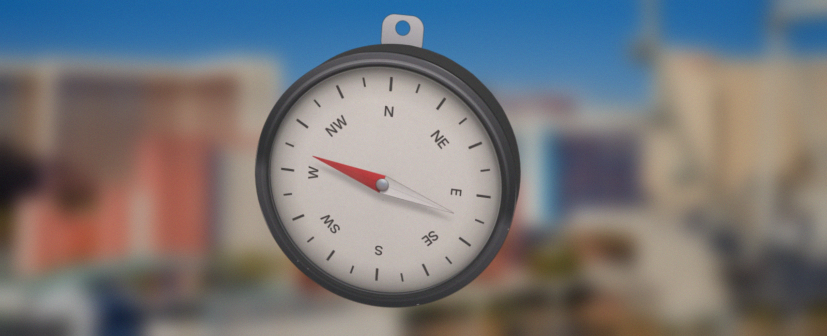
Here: 285 °
